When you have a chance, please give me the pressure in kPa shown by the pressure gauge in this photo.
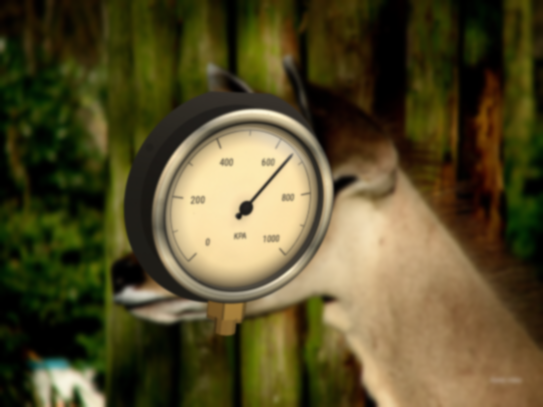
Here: 650 kPa
